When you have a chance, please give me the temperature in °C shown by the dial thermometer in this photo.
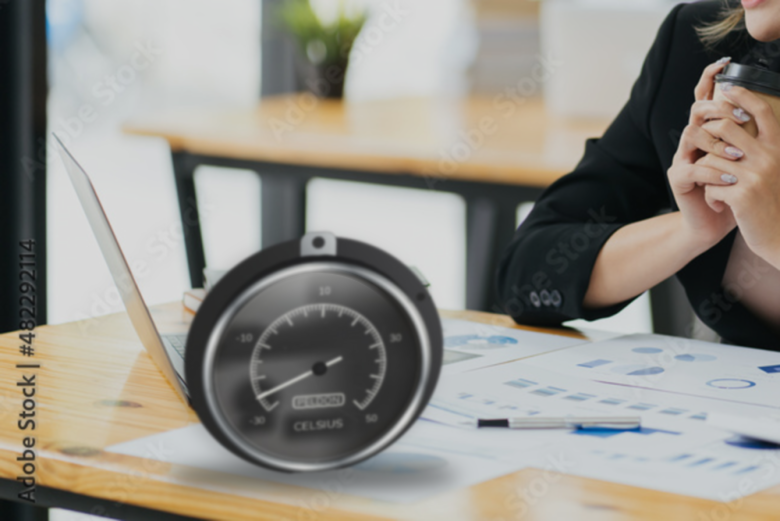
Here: -25 °C
